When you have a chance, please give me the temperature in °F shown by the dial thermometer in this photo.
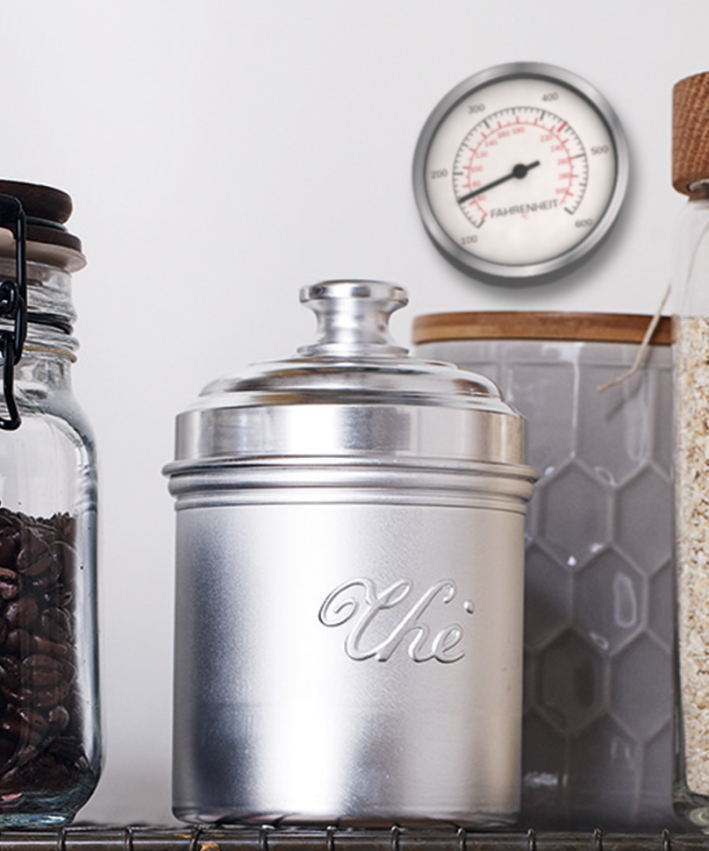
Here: 150 °F
